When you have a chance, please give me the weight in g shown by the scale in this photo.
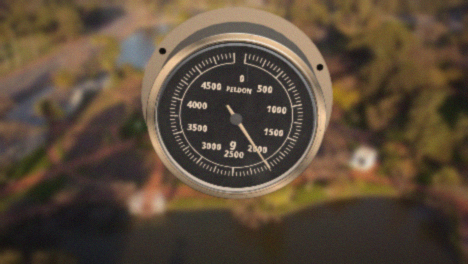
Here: 2000 g
